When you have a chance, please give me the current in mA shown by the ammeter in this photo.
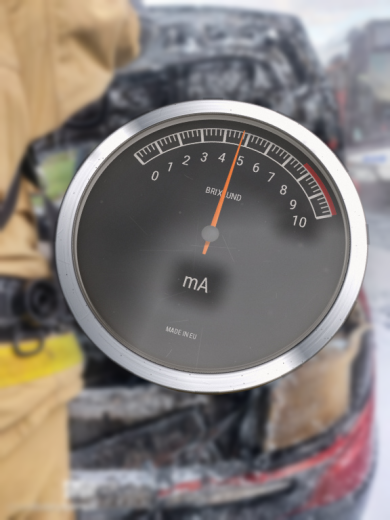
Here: 4.8 mA
